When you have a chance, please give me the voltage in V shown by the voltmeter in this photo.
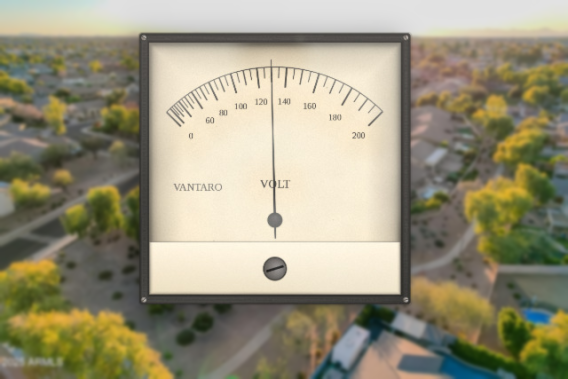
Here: 130 V
